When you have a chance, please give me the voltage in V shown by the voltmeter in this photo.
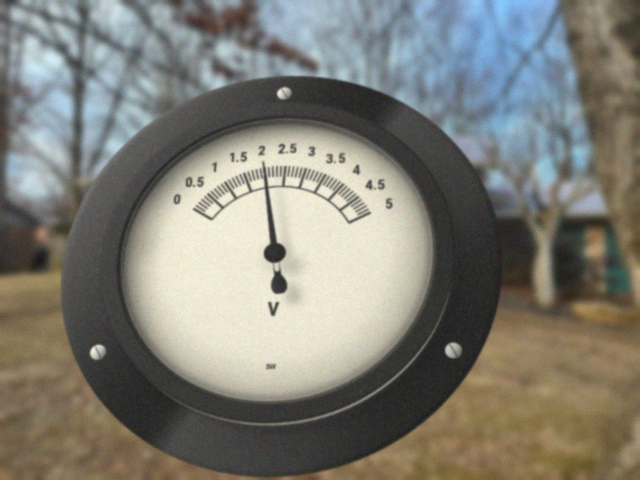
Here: 2 V
